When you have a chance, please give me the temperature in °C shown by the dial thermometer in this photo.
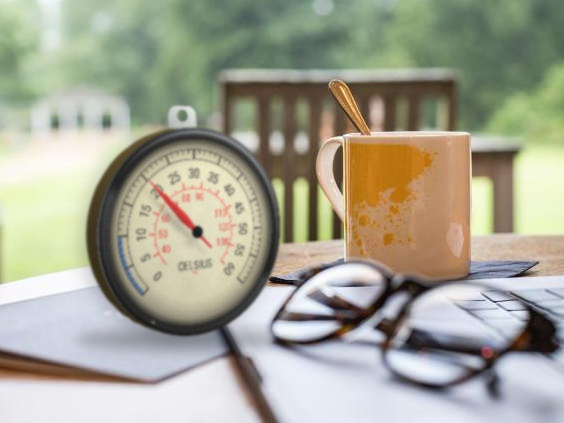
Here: 20 °C
